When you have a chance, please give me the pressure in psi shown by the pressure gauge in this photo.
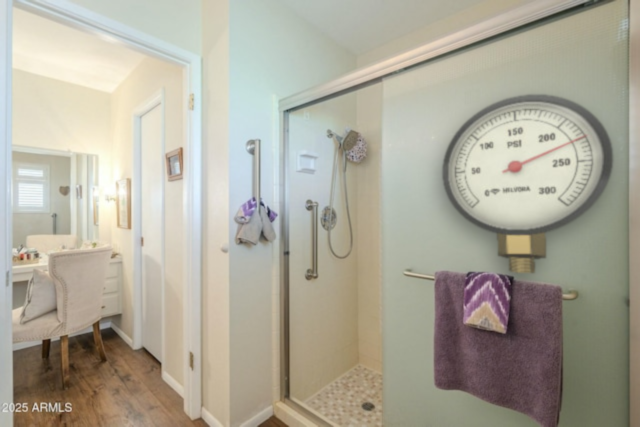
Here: 225 psi
